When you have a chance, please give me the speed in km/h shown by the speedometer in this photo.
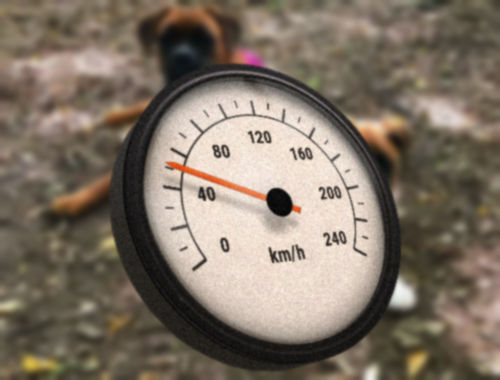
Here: 50 km/h
